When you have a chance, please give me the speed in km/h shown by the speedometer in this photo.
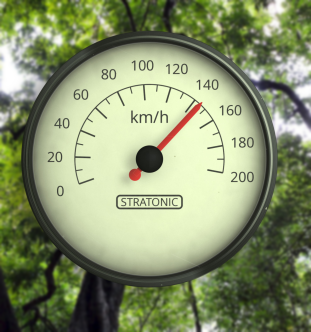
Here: 145 km/h
